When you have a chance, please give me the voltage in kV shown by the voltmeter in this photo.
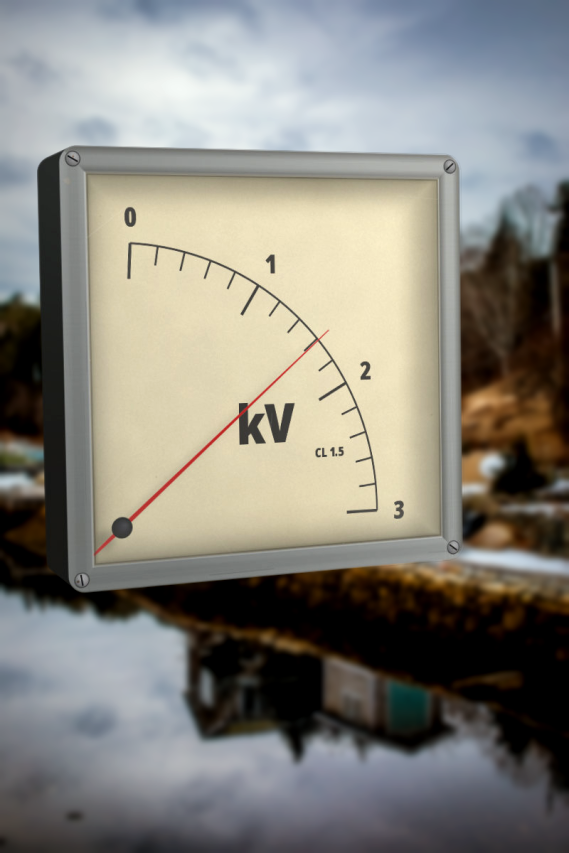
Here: 1.6 kV
